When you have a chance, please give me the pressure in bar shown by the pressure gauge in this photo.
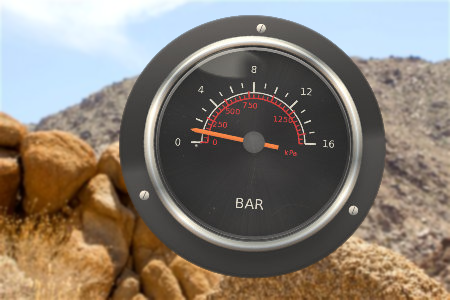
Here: 1 bar
